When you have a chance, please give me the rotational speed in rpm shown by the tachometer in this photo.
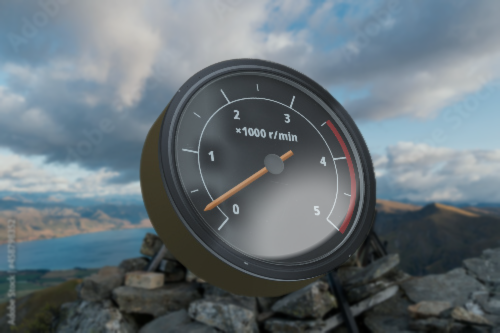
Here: 250 rpm
